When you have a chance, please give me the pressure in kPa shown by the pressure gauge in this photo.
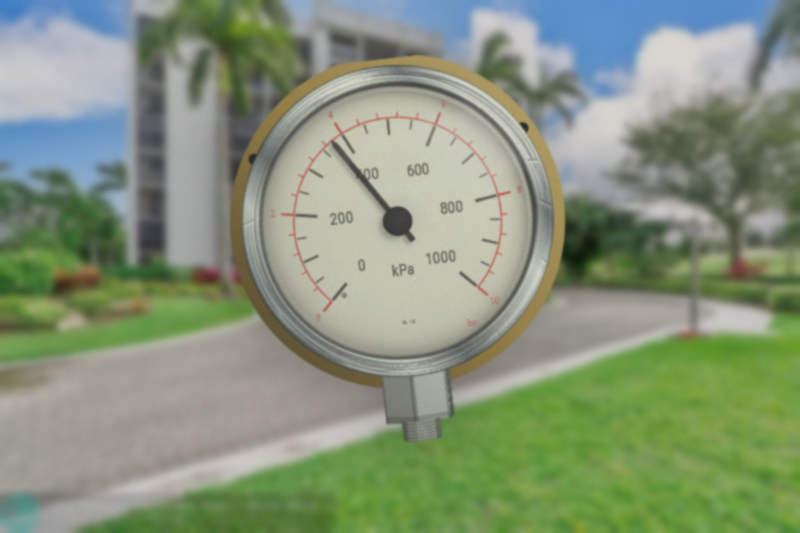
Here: 375 kPa
